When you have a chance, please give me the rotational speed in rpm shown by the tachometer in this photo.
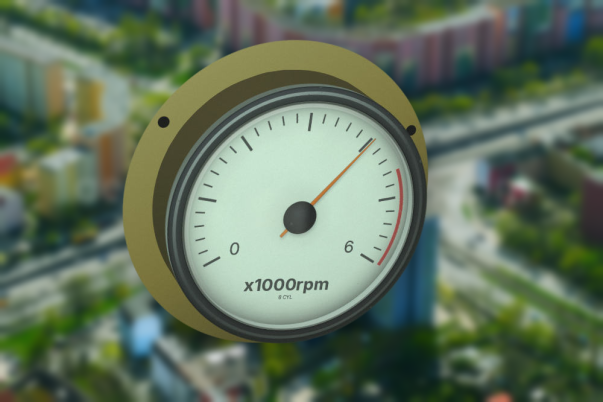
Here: 4000 rpm
